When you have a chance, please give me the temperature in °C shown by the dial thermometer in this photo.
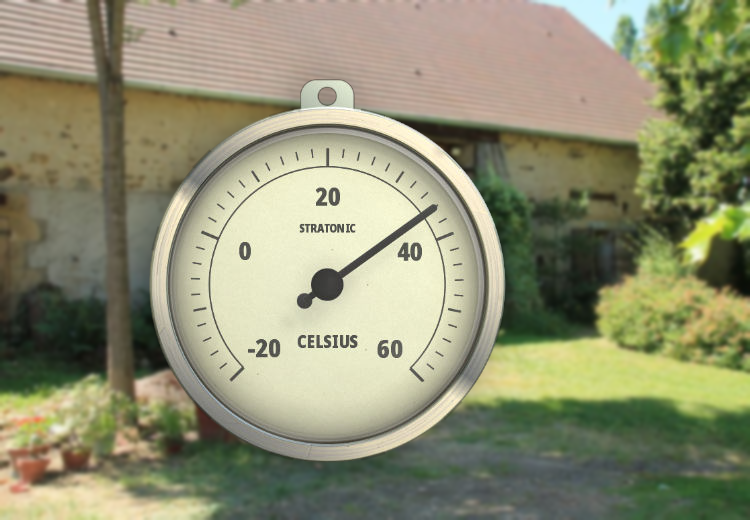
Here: 36 °C
